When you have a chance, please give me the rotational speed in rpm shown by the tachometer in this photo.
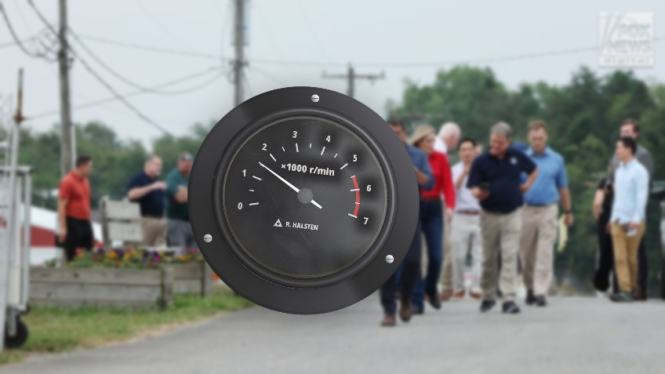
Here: 1500 rpm
